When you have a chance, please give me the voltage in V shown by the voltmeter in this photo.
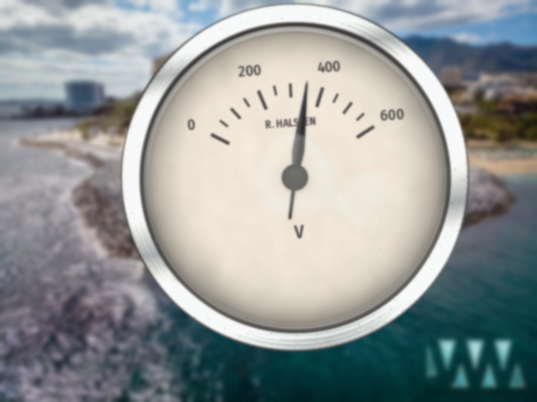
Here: 350 V
